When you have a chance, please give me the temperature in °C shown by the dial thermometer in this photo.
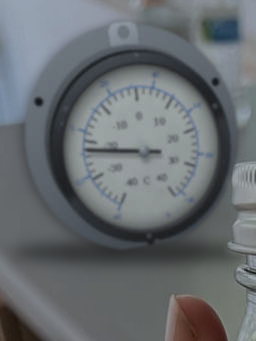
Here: -22 °C
